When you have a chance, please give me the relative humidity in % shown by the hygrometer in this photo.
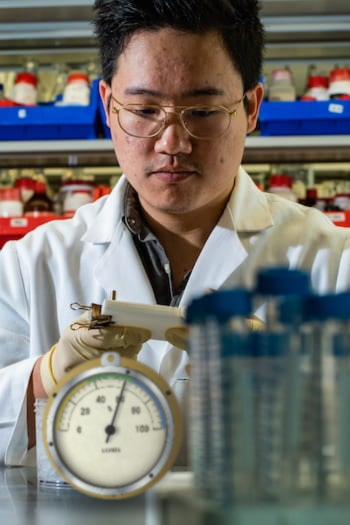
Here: 60 %
